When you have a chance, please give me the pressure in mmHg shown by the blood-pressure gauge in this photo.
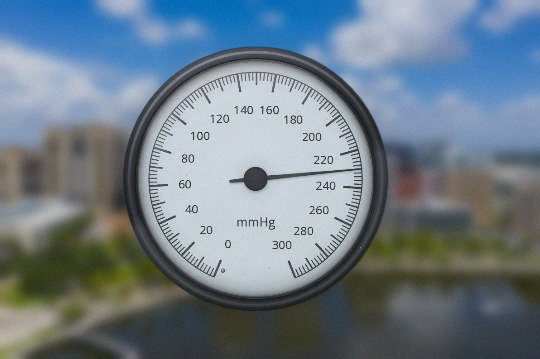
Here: 230 mmHg
